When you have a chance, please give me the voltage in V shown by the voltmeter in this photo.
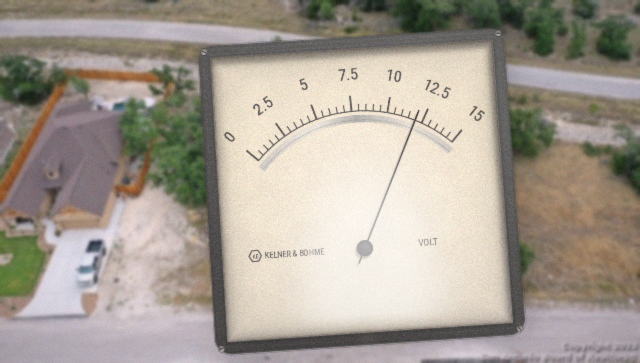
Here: 12 V
